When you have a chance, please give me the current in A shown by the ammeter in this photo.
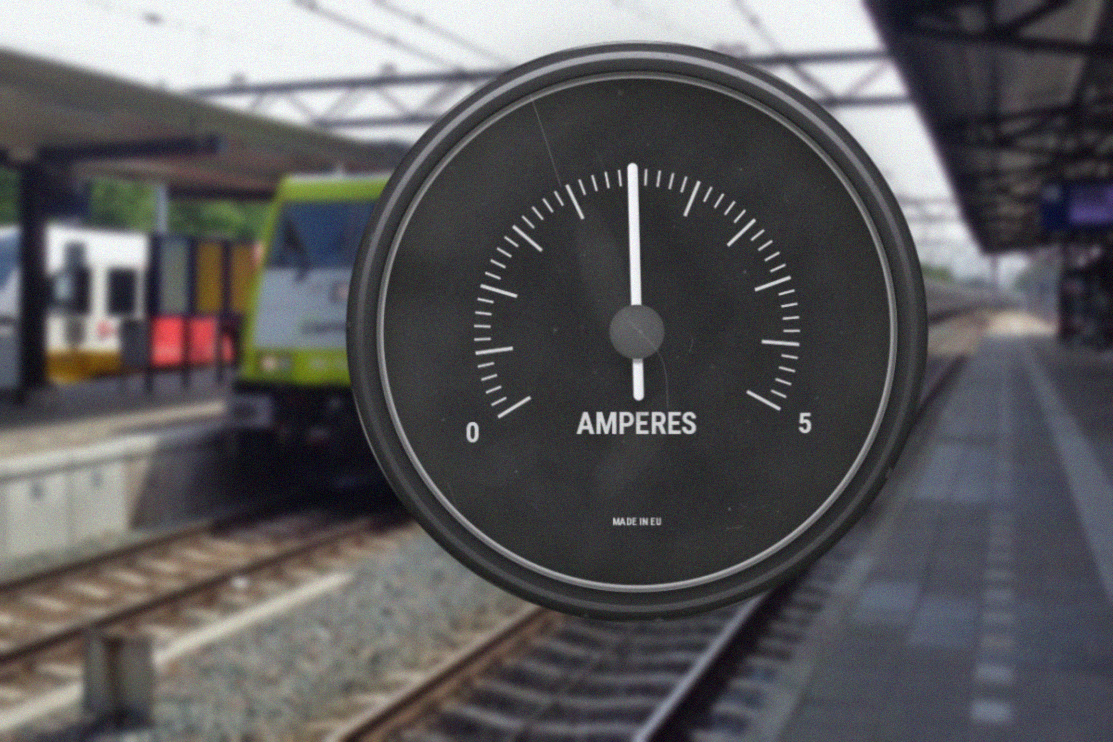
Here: 2.5 A
